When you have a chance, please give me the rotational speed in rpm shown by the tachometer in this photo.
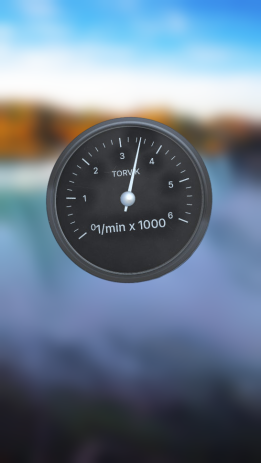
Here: 3500 rpm
